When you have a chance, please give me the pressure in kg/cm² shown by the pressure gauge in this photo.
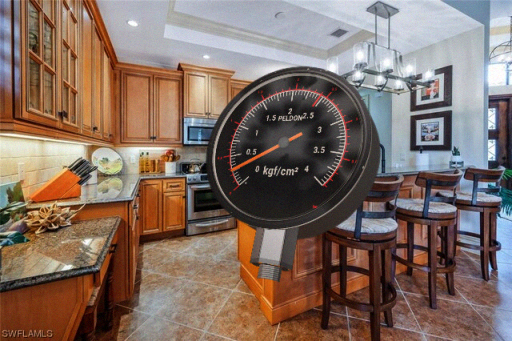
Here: 0.25 kg/cm²
